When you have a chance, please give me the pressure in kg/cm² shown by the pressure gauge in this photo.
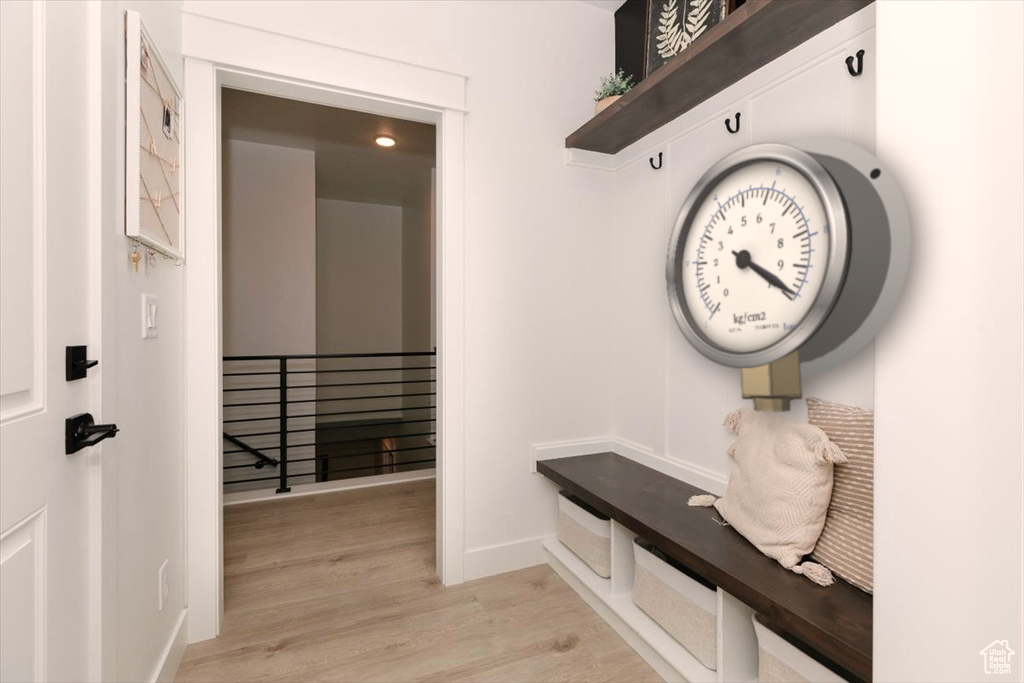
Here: 9.8 kg/cm²
